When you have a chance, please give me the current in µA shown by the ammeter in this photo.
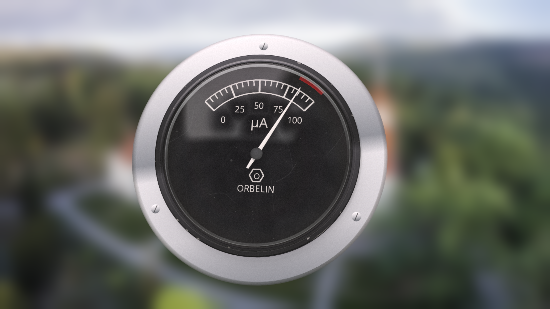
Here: 85 µA
